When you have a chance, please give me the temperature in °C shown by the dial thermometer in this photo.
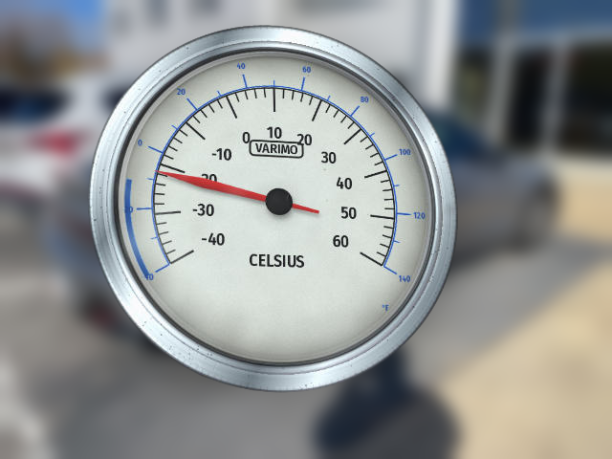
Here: -22 °C
